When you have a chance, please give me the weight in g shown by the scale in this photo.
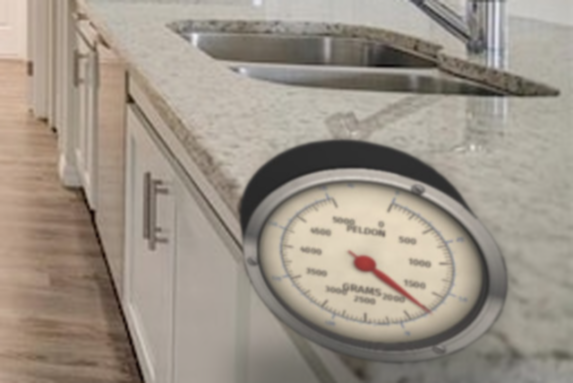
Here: 1750 g
